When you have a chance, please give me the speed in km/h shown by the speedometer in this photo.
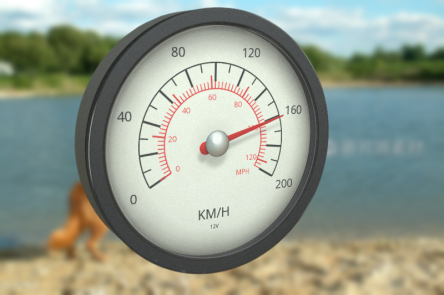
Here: 160 km/h
